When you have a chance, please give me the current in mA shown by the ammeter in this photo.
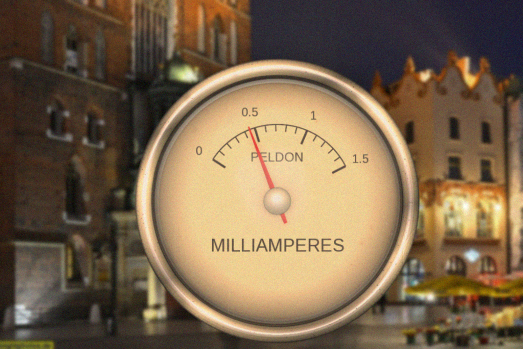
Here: 0.45 mA
